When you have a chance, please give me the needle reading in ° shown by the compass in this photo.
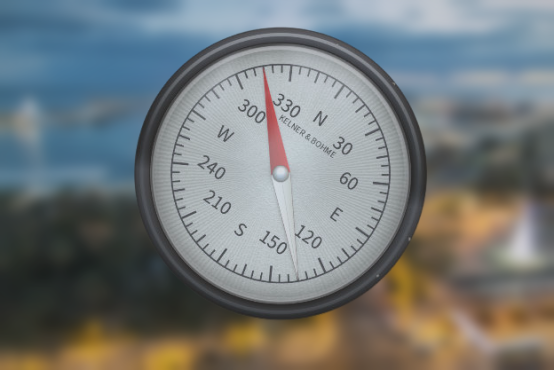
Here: 315 °
